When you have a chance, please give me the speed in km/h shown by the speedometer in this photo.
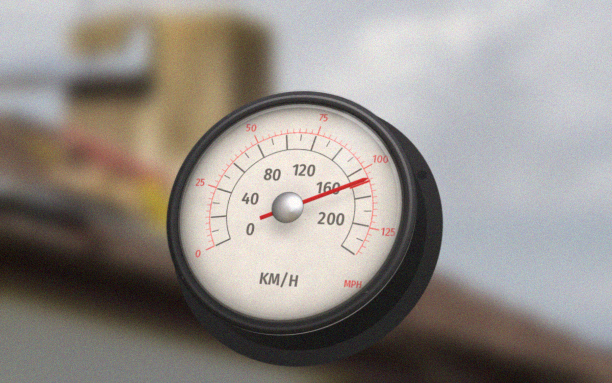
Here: 170 km/h
